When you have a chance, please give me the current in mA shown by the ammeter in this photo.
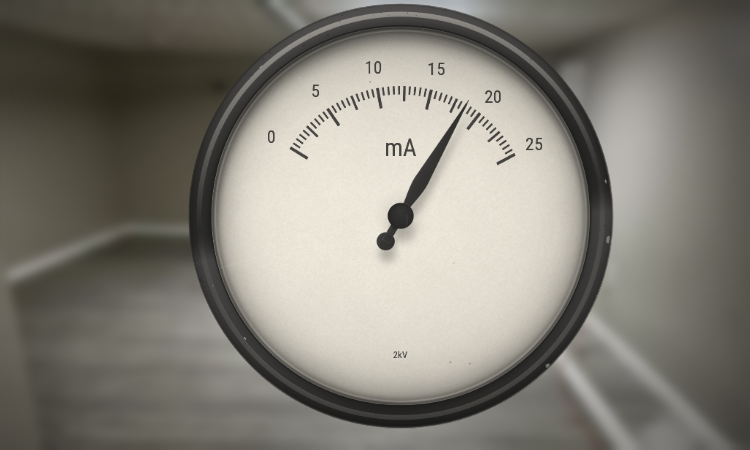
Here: 18.5 mA
